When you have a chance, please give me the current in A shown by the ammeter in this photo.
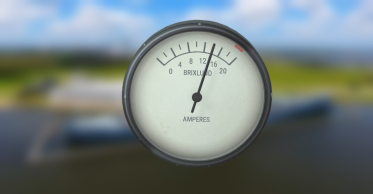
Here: 14 A
